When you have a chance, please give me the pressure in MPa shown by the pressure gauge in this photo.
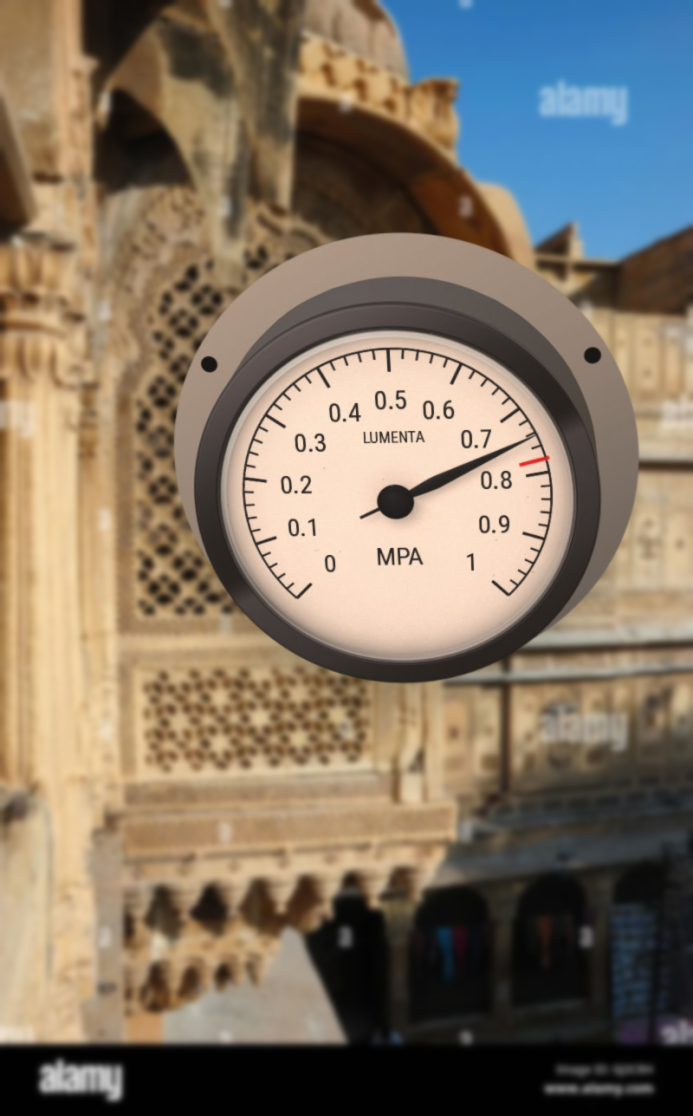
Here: 0.74 MPa
